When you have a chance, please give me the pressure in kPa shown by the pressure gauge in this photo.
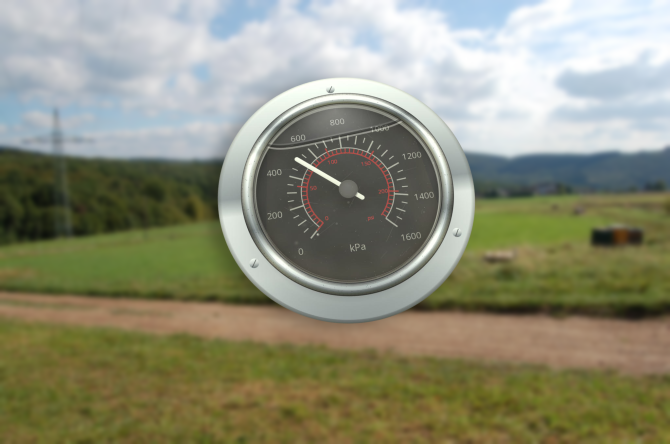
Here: 500 kPa
